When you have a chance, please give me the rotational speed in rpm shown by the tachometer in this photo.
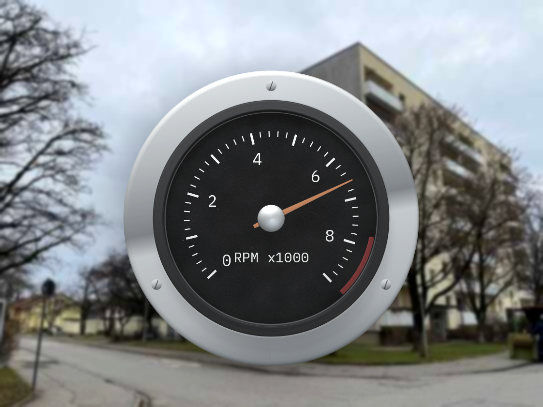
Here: 6600 rpm
